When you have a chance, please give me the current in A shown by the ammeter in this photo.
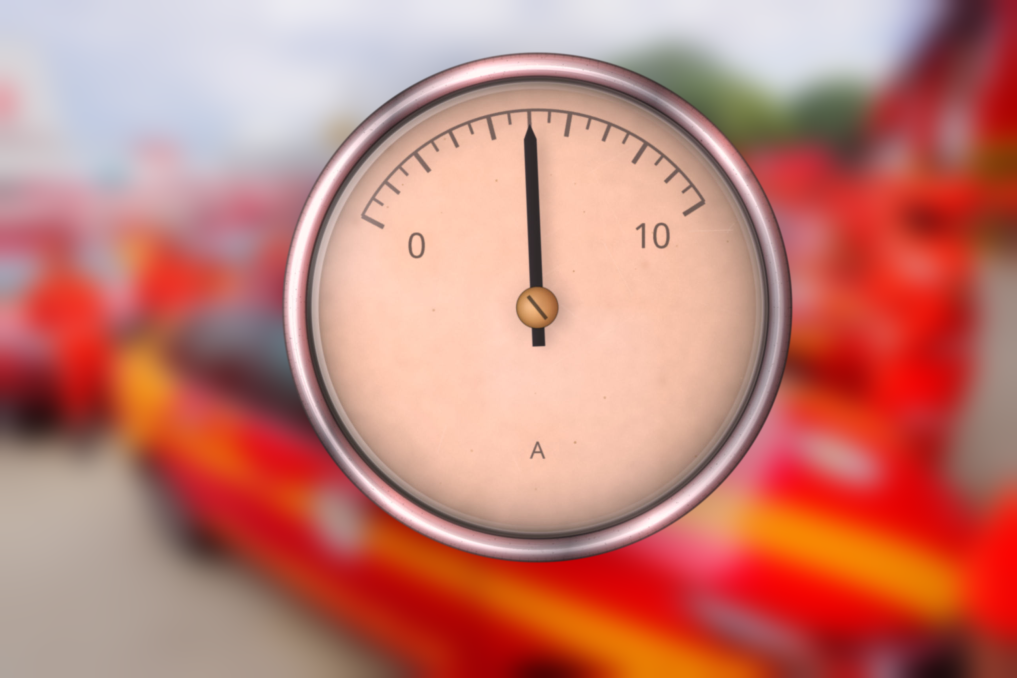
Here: 5 A
